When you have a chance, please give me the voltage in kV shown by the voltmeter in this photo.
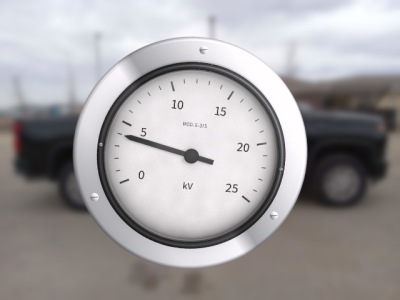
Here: 4 kV
